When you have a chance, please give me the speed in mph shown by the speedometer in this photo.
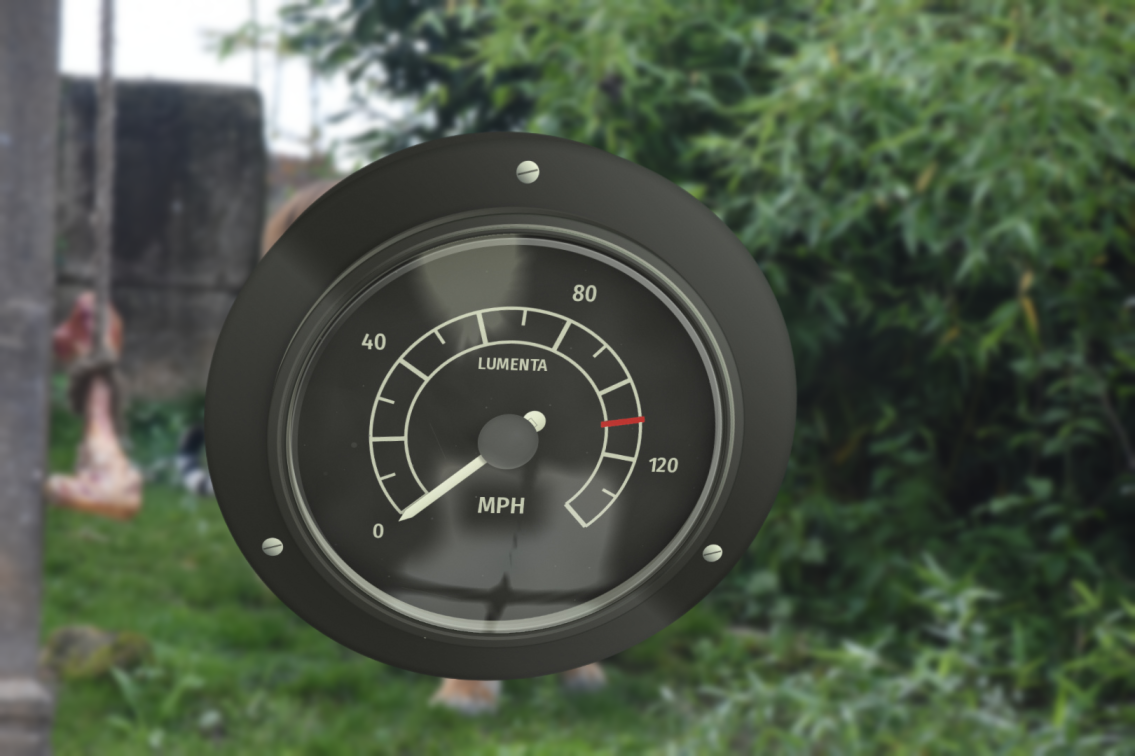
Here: 0 mph
